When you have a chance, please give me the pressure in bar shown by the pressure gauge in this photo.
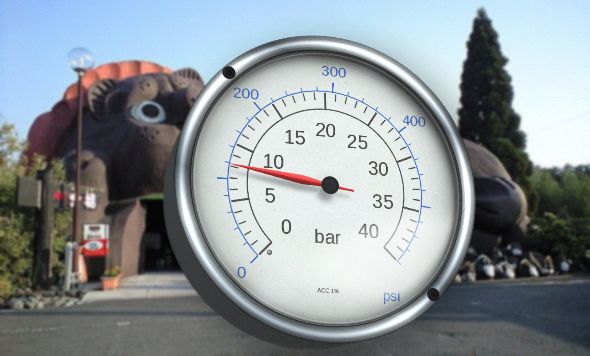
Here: 8 bar
